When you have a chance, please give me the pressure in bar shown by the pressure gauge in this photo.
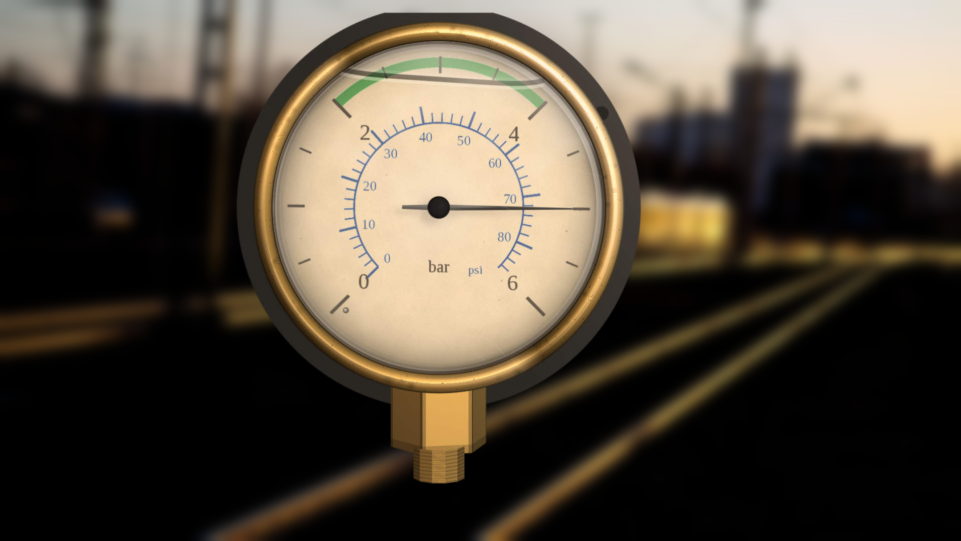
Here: 5 bar
